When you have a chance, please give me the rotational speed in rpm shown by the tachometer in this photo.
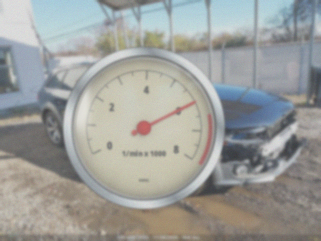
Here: 6000 rpm
